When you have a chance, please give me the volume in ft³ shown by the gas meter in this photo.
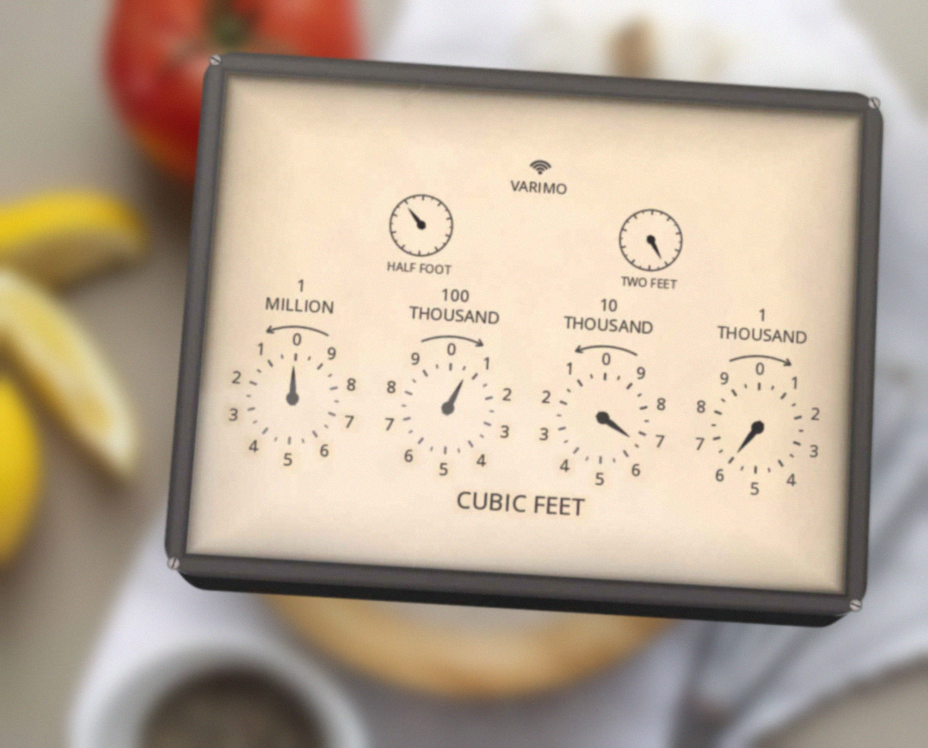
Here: 6600 ft³
